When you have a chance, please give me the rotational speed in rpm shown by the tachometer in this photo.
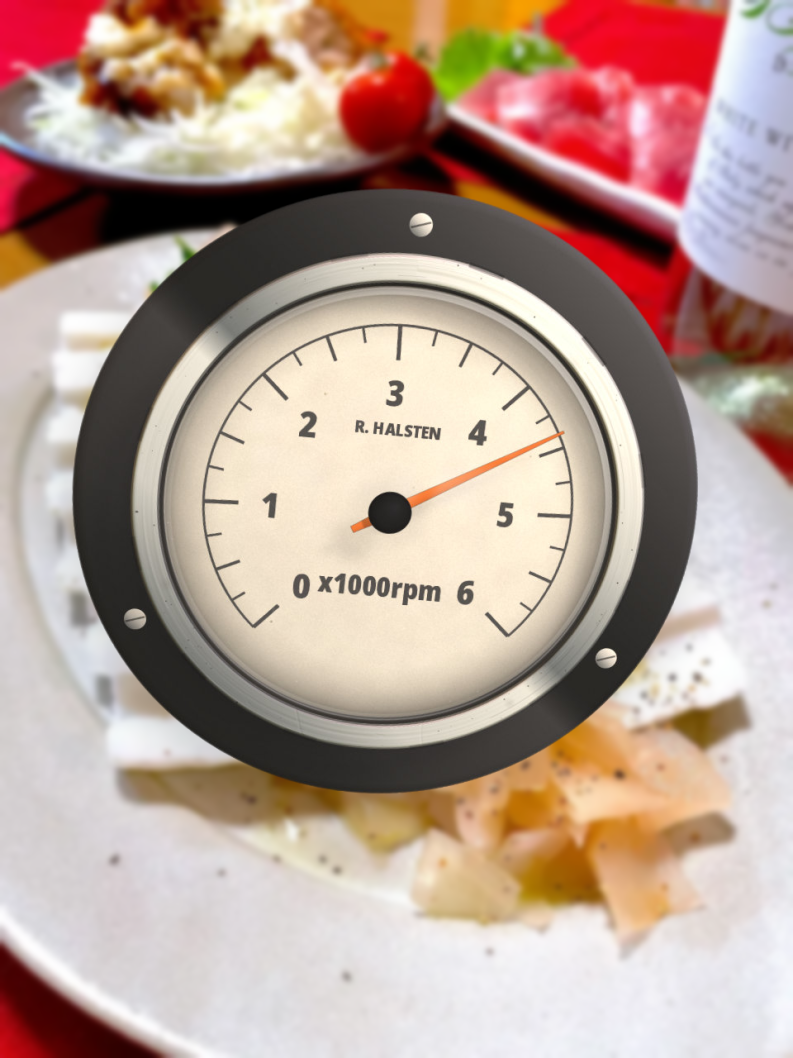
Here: 4375 rpm
